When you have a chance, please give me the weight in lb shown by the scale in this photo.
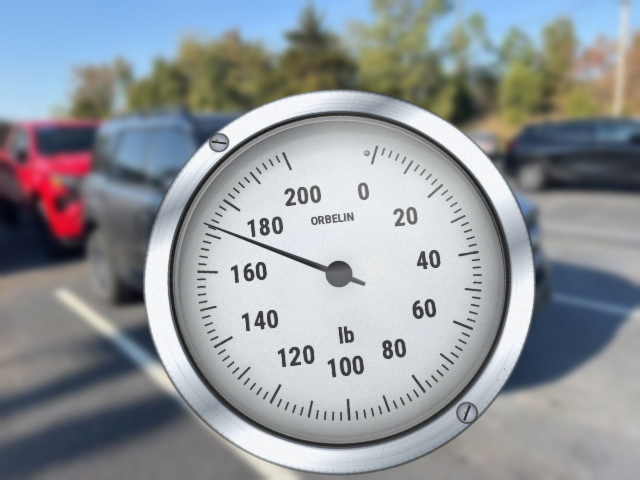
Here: 172 lb
